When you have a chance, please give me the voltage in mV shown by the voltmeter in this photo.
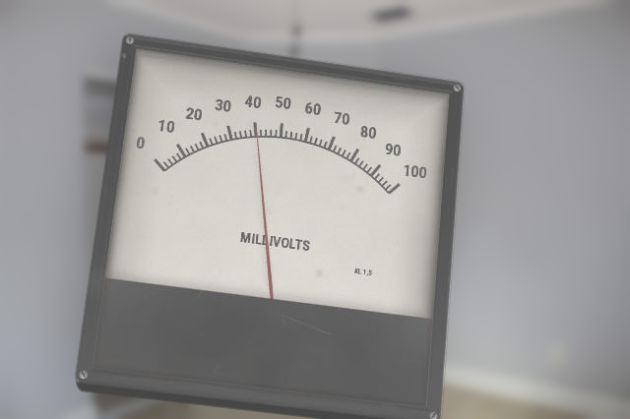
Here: 40 mV
